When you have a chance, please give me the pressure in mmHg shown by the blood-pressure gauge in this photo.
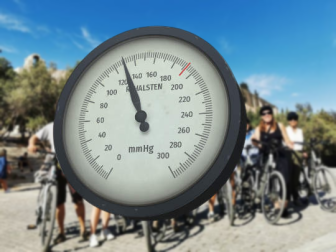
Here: 130 mmHg
